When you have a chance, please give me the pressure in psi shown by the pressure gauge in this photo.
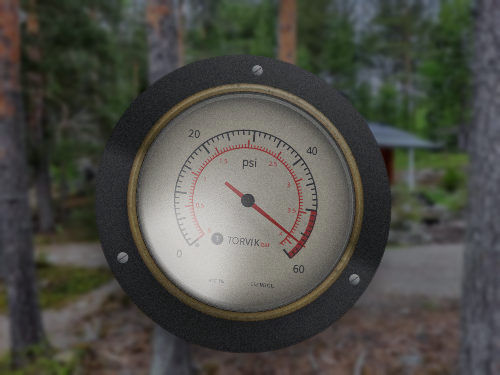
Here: 57 psi
